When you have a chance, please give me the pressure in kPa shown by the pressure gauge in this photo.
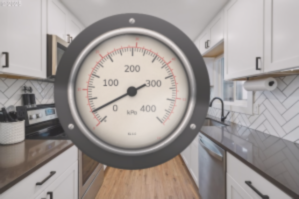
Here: 25 kPa
